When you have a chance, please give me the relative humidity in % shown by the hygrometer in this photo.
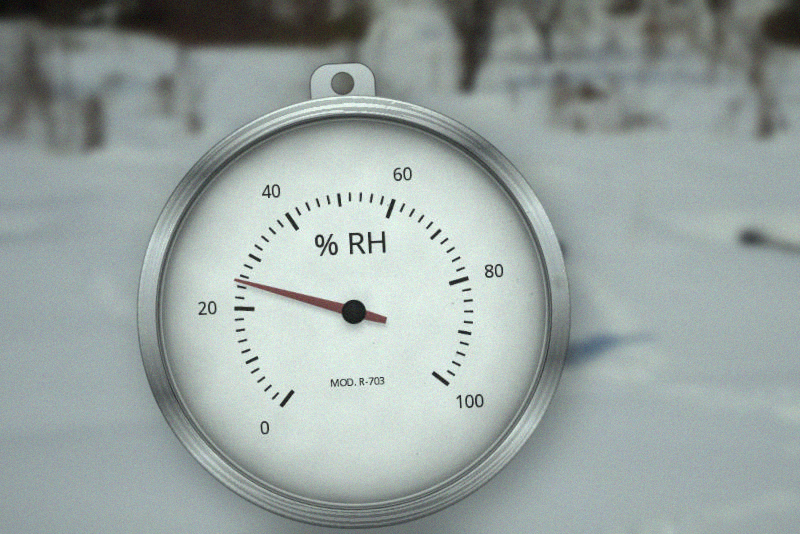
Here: 25 %
